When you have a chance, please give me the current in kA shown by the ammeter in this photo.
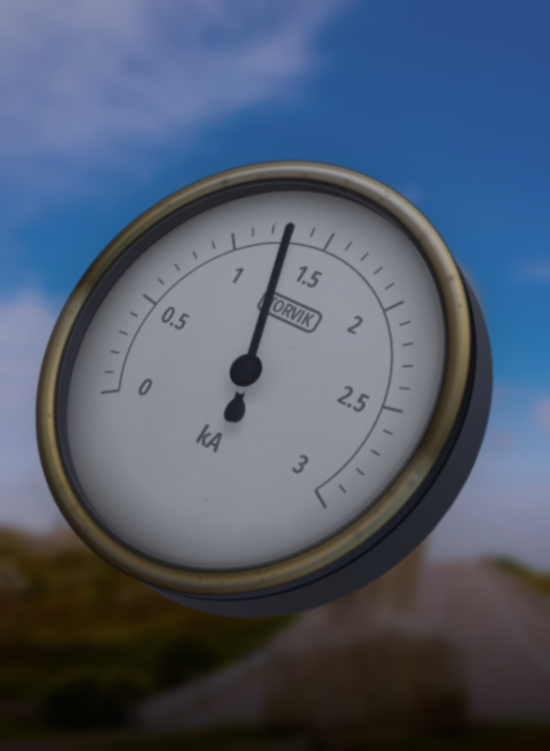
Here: 1.3 kA
